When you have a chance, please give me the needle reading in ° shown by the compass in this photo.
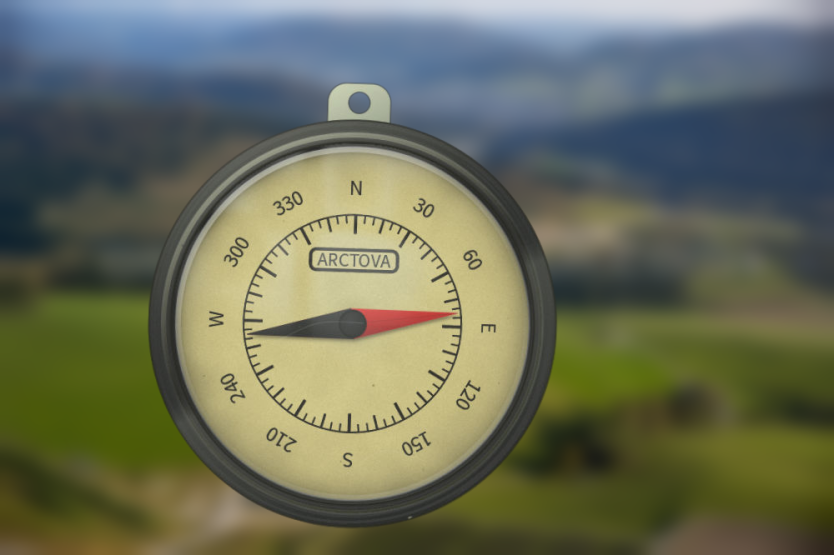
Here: 82.5 °
